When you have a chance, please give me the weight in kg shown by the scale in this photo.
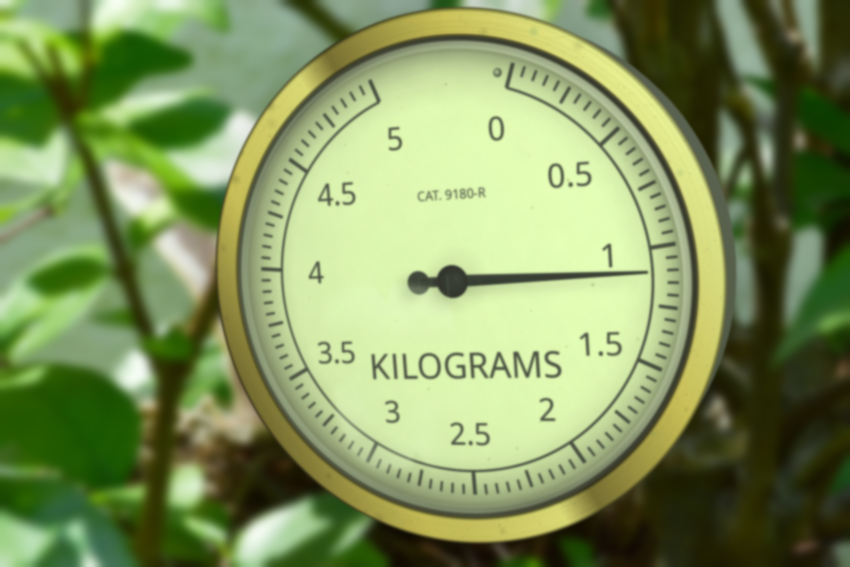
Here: 1.1 kg
